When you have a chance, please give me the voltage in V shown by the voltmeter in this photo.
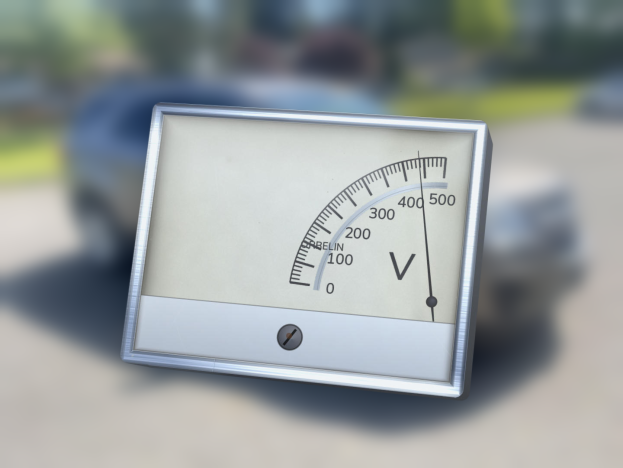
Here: 440 V
